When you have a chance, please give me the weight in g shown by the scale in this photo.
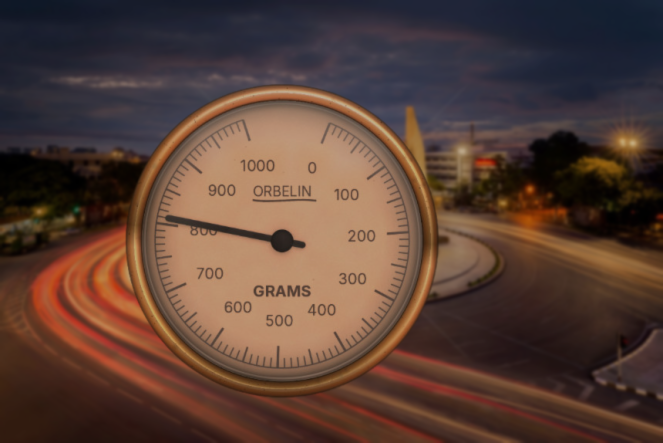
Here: 810 g
